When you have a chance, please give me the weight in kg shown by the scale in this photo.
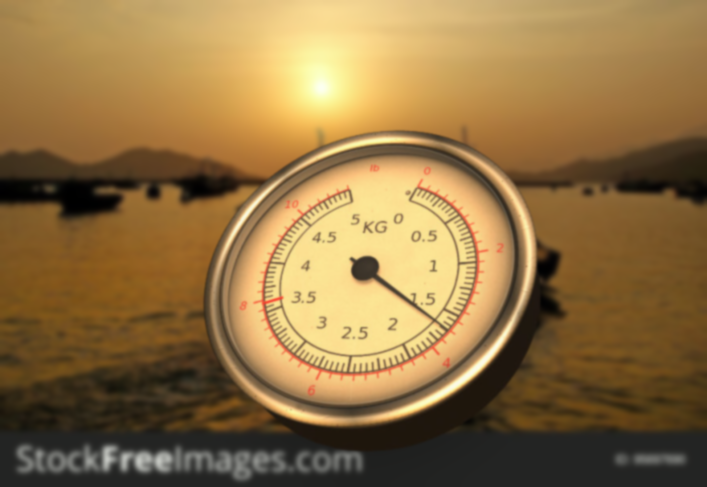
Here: 1.65 kg
